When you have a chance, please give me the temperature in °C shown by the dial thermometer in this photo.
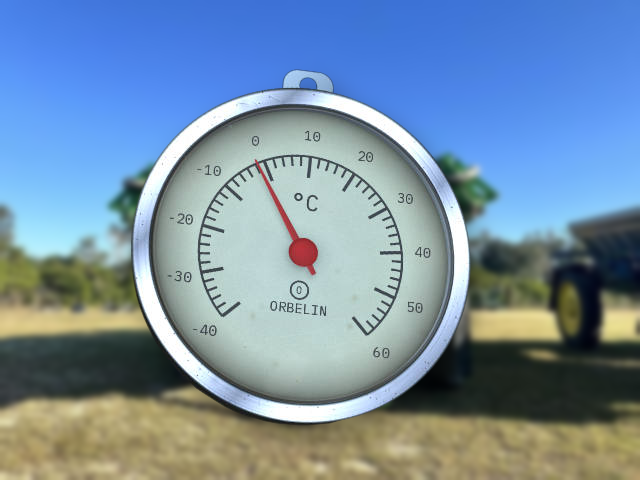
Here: -2 °C
